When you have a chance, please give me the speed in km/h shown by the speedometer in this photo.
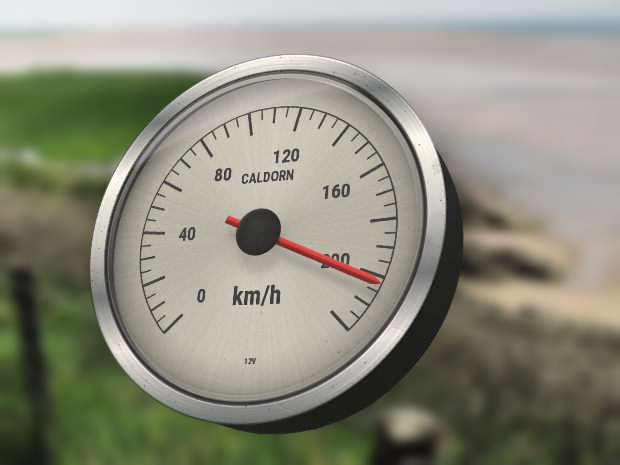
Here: 202.5 km/h
